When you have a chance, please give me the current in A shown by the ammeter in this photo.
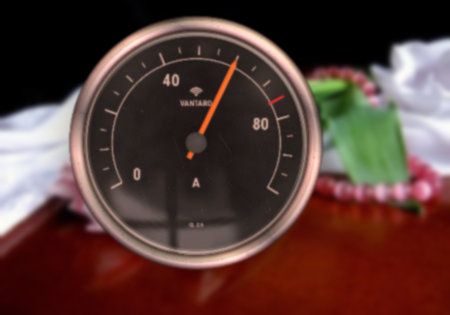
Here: 60 A
